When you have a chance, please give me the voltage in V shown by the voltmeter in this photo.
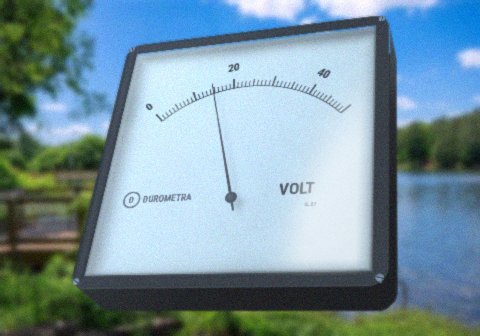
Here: 15 V
